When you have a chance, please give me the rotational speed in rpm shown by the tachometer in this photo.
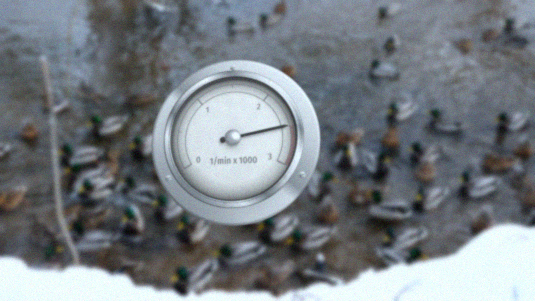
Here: 2500 rpm
